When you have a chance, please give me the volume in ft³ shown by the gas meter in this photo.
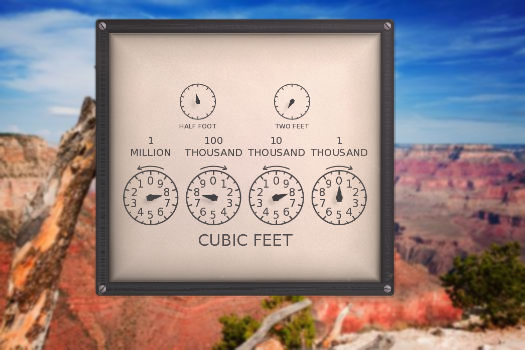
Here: 778000 ft³
